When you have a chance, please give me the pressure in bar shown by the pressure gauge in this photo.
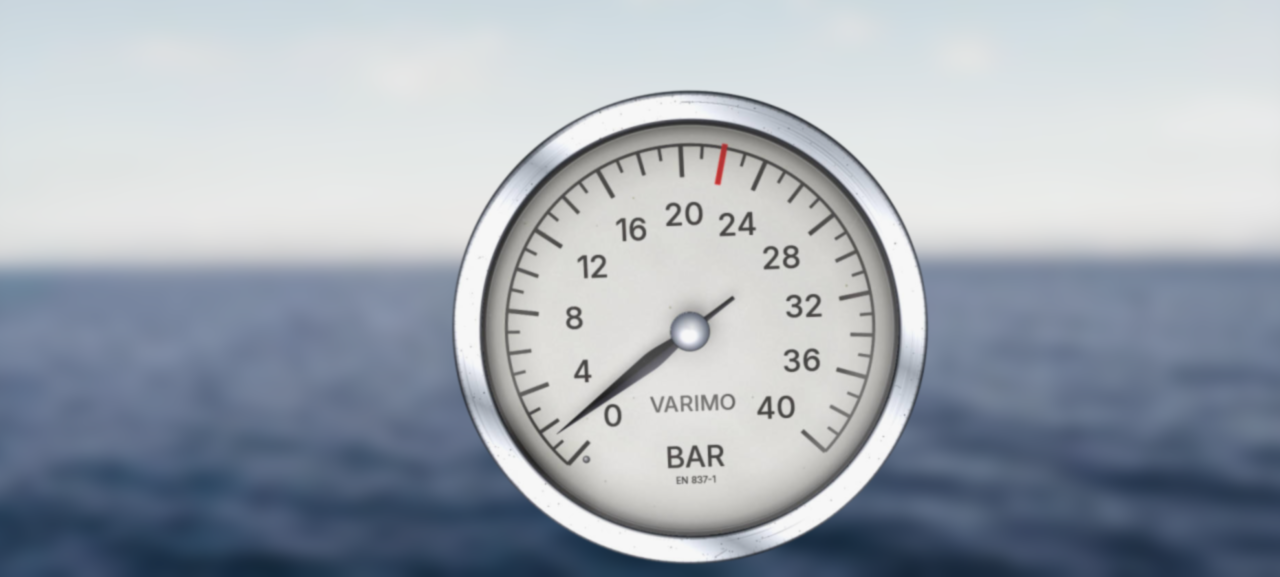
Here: 1.5 bar
